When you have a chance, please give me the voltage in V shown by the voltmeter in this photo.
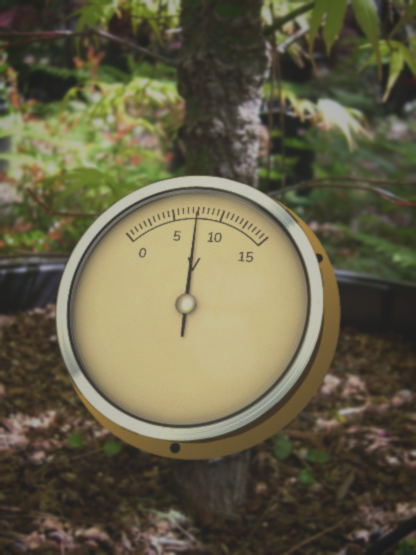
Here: 7.5 V
